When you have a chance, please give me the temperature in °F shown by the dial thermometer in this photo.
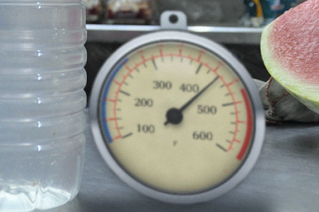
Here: 440 °F
